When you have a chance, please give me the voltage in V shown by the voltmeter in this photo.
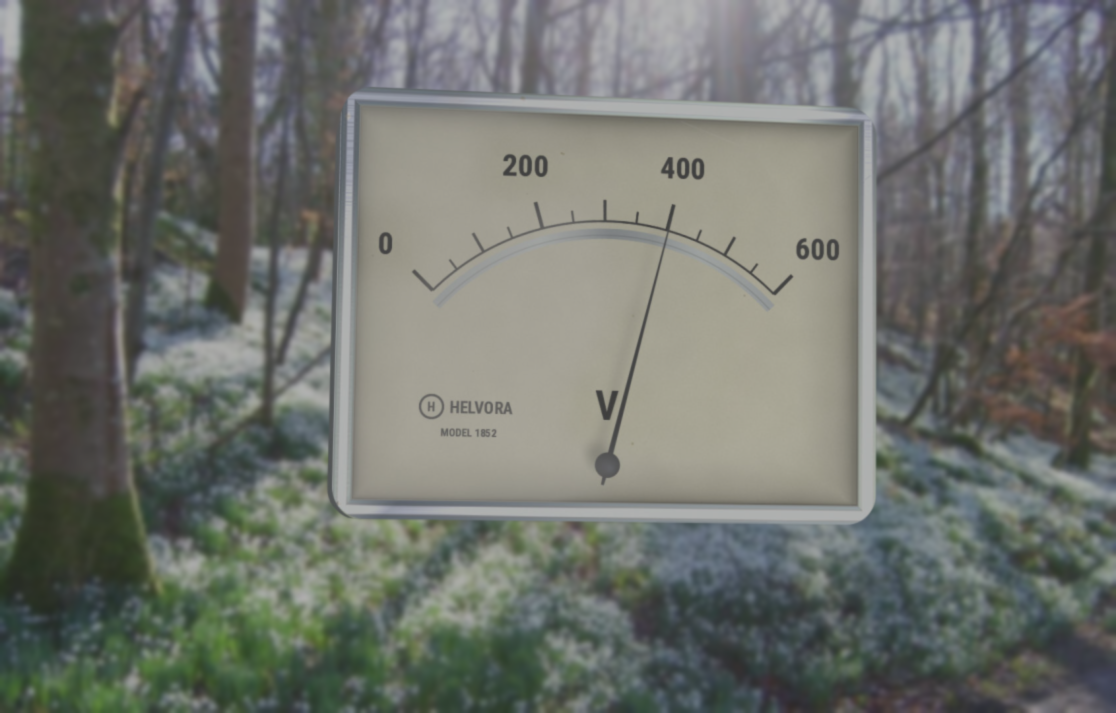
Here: 400 V
